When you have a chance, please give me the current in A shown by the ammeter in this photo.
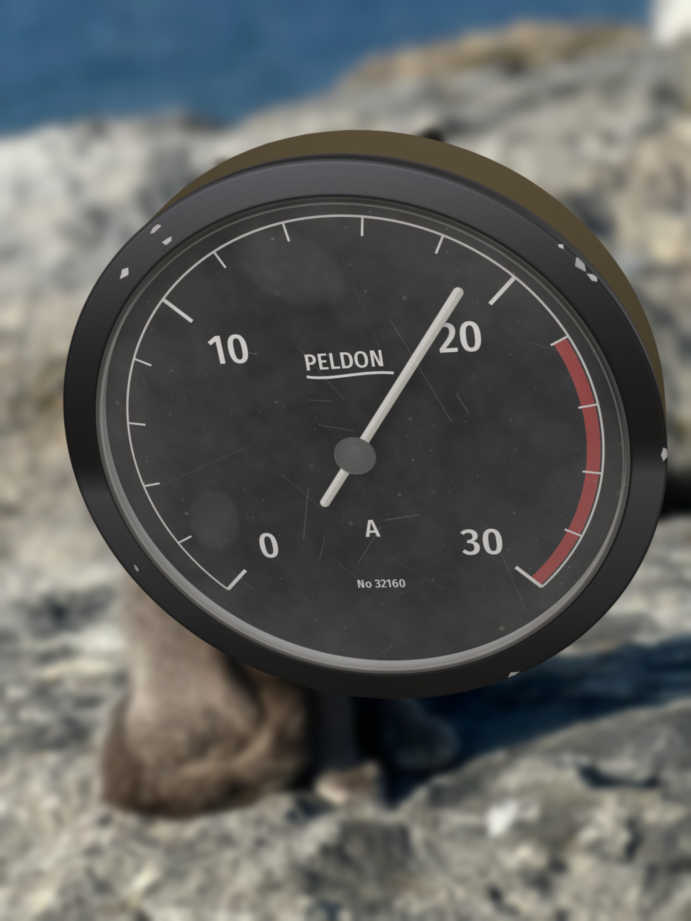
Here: 19 A
